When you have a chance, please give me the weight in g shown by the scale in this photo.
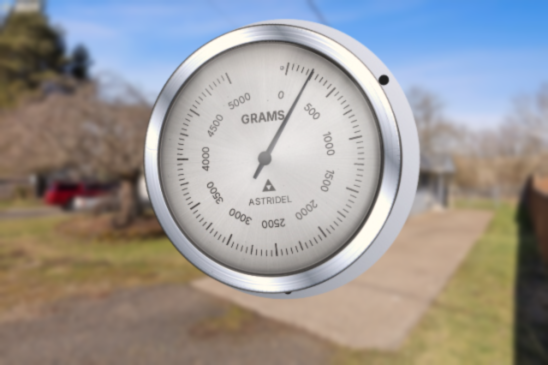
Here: 250 g
